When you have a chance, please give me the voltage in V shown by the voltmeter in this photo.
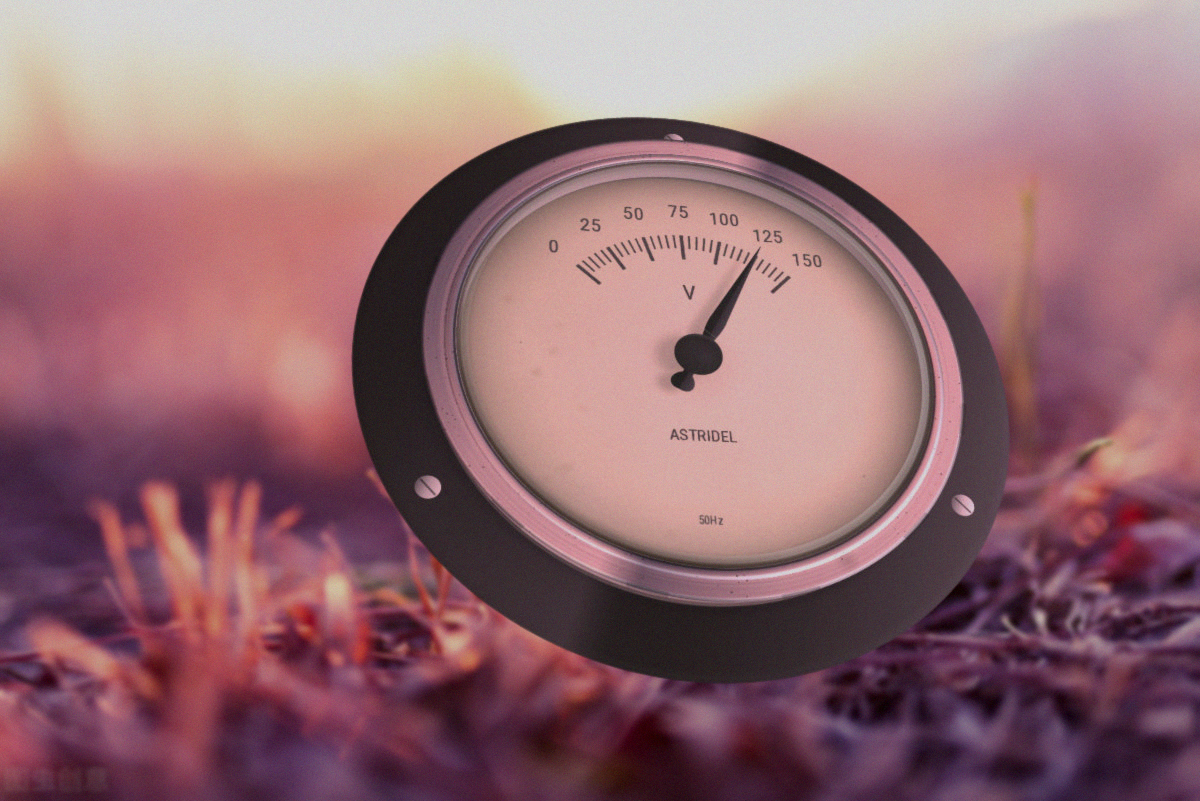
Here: 125 V
